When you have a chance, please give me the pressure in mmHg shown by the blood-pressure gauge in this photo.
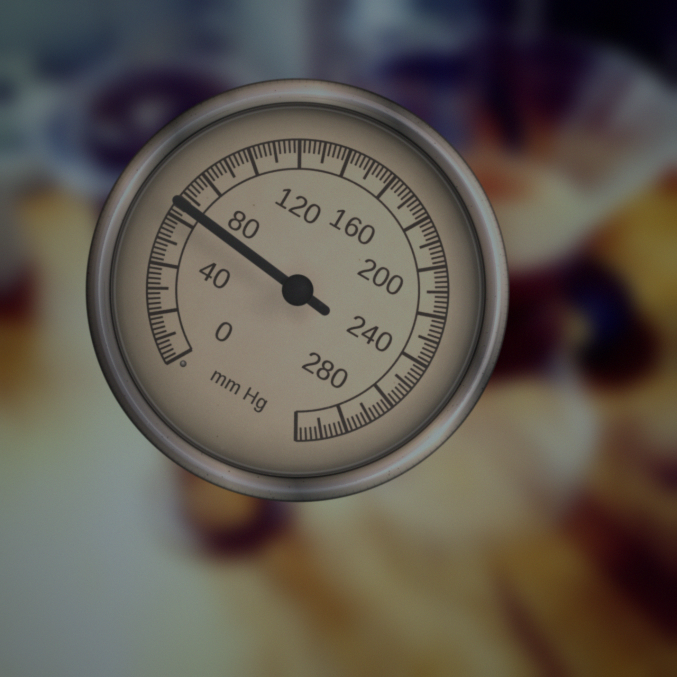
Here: 66 mmHg
